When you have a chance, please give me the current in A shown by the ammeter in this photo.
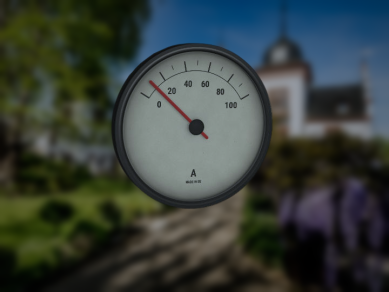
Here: 10 A
